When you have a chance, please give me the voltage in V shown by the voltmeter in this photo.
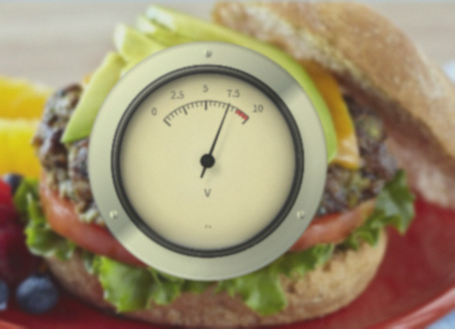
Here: 7.5 V
